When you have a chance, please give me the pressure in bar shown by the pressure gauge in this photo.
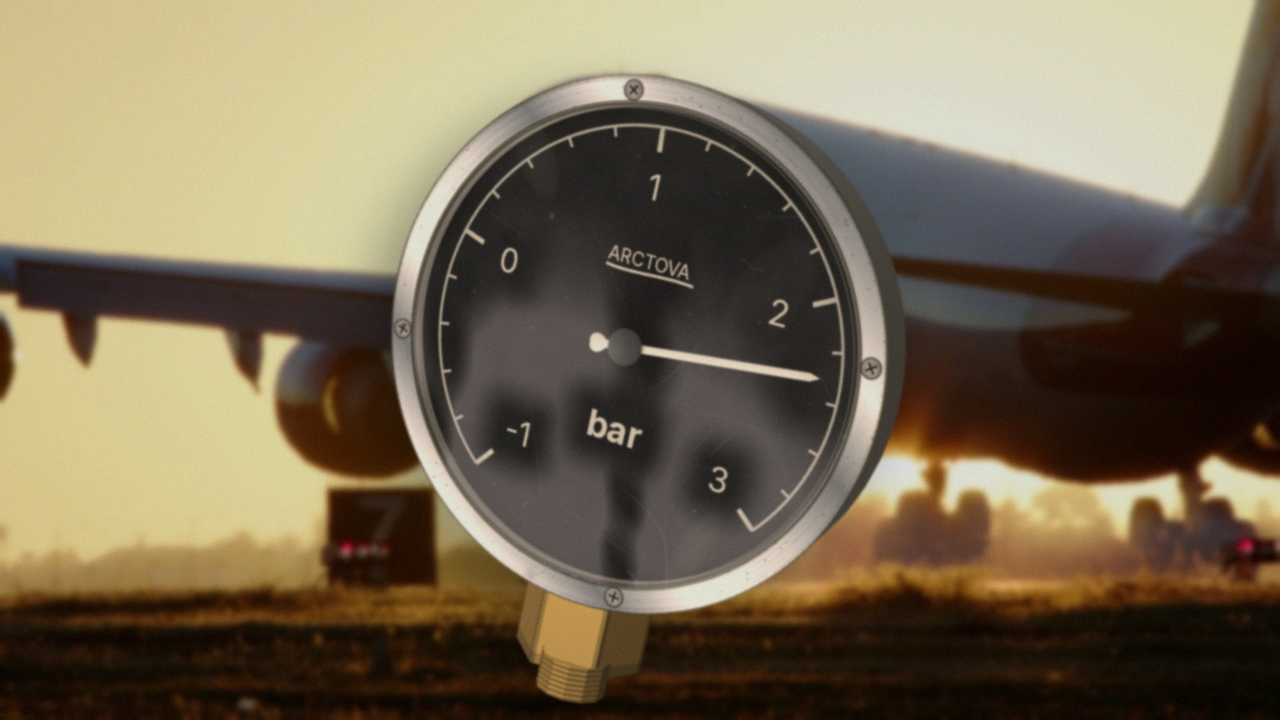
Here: 2.3 bar
